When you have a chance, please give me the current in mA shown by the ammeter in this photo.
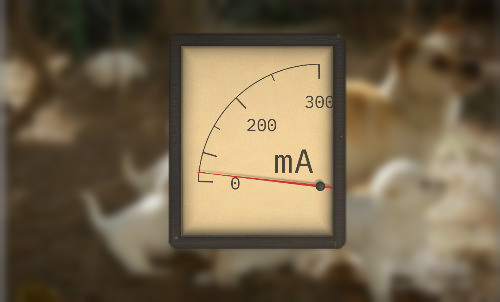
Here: 50 mA
